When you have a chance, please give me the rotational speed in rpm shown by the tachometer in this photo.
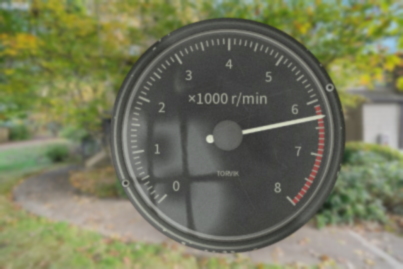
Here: 6300 rpm
